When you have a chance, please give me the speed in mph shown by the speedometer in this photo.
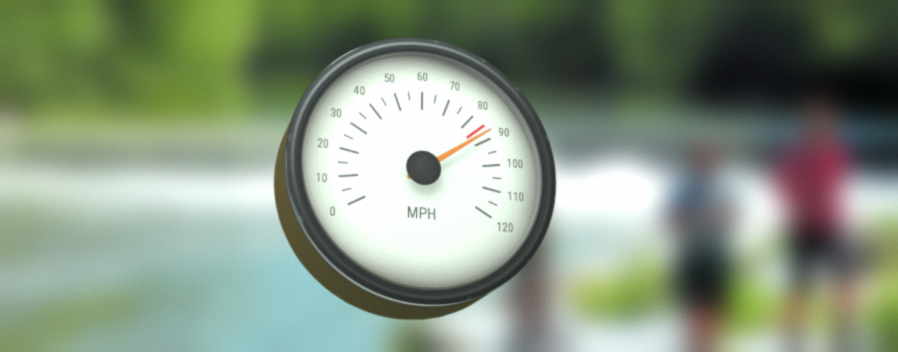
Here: 87.5 mph
